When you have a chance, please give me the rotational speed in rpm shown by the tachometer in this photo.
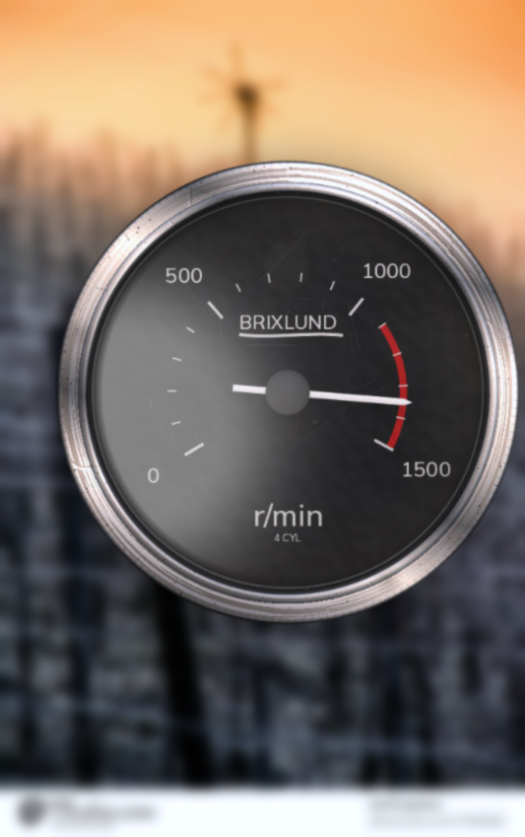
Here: 1350 rpm
